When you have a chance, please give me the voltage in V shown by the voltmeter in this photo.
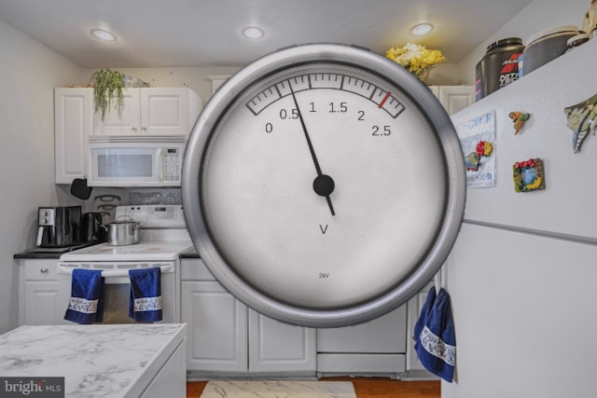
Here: 0.7 V
